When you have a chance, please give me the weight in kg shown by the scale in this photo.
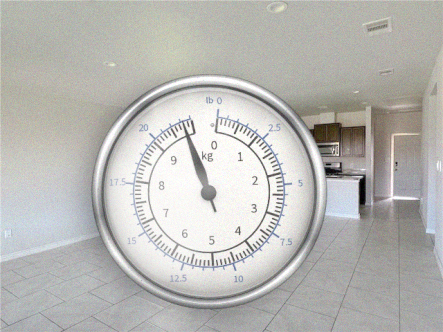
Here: 9.8 kg
